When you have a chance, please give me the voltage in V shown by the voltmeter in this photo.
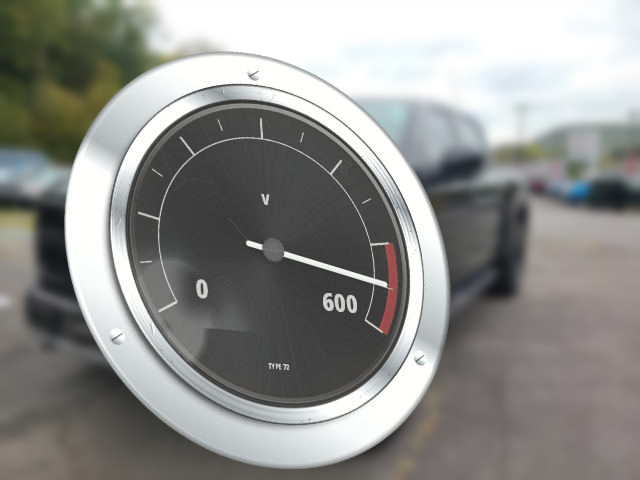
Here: 550 V
